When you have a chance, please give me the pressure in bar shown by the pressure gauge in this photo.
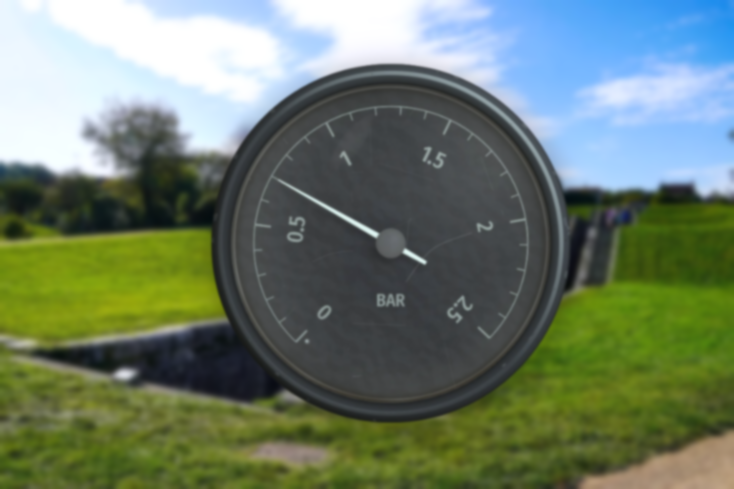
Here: 0.7 bar
